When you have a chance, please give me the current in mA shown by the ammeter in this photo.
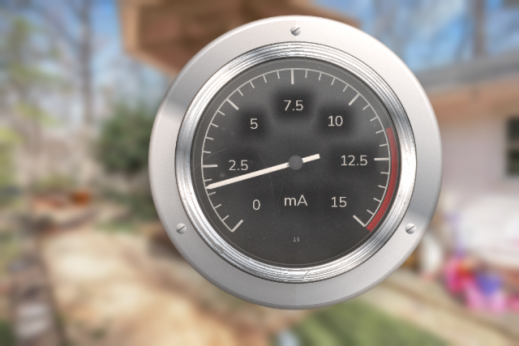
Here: 1.75 mA
